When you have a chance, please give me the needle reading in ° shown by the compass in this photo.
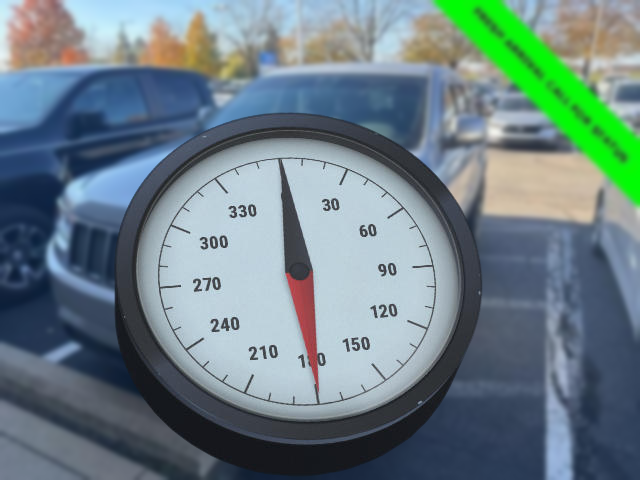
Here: 180 °
